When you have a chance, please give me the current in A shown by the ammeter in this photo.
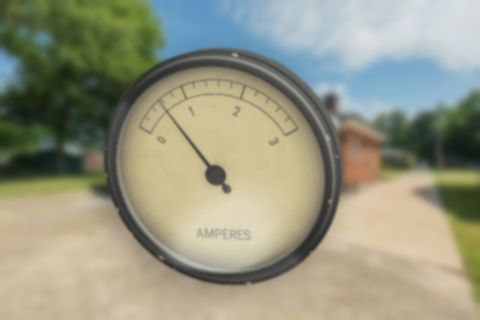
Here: 0.6 A
